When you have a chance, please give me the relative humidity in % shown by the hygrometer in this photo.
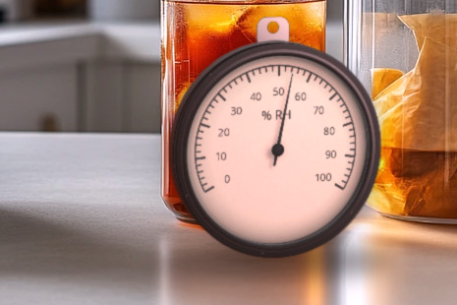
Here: 54 %
